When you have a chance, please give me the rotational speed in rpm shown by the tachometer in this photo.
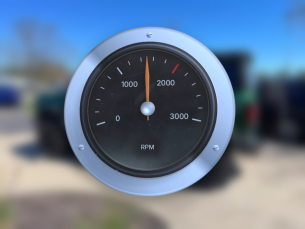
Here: 1500 rpm
